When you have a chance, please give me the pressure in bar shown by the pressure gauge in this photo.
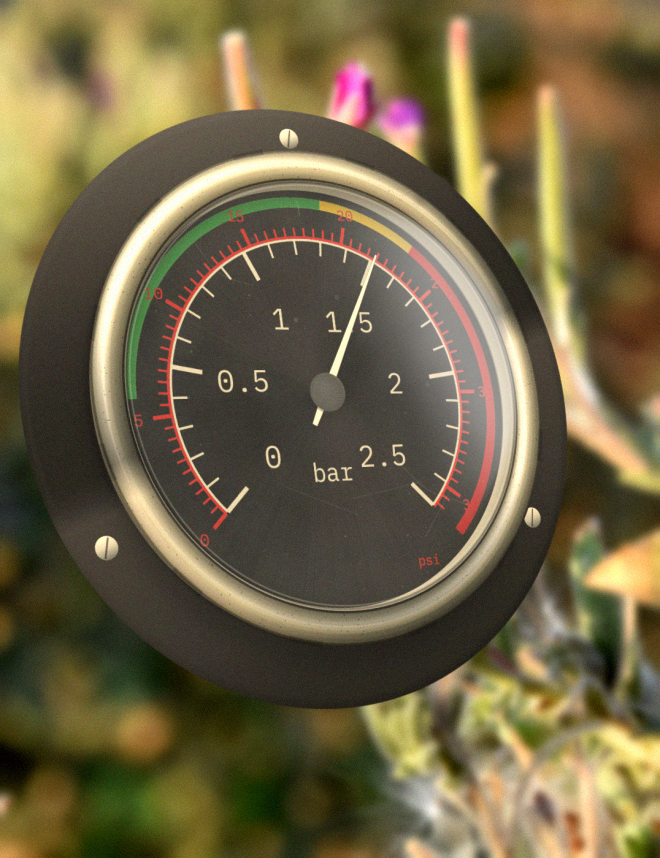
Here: 1.5 bar
